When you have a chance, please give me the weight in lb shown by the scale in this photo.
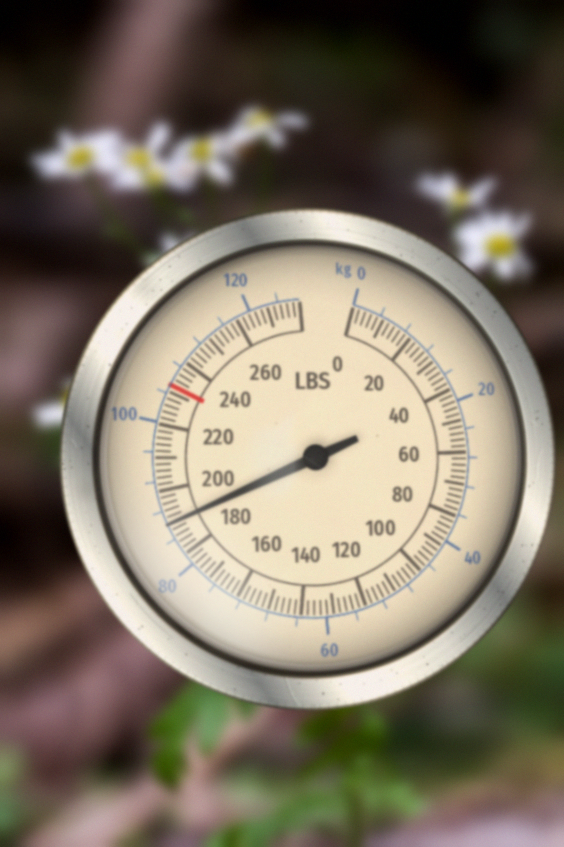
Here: 190 lb
